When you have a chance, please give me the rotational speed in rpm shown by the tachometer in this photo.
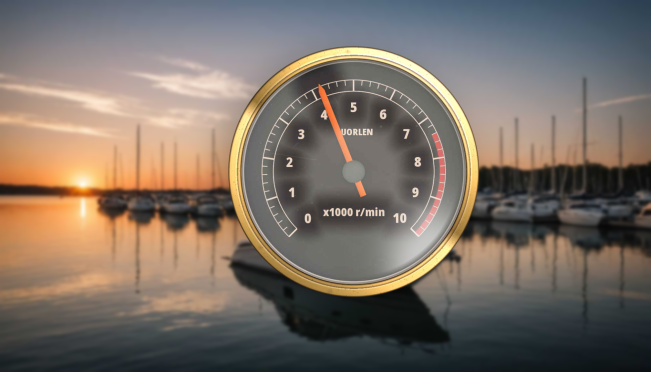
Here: 4200 rpm
